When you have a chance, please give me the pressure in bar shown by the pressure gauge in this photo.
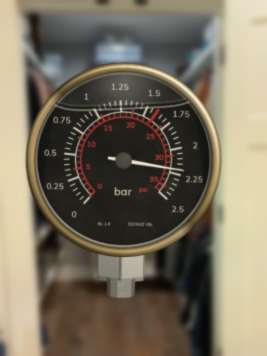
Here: 2.2 bar
